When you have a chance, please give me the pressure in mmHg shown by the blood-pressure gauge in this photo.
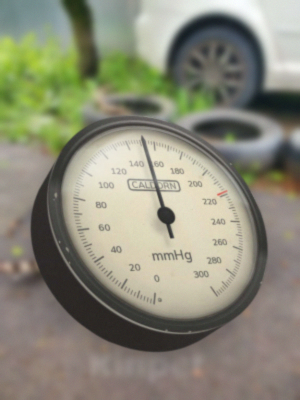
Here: 150 mmHg
